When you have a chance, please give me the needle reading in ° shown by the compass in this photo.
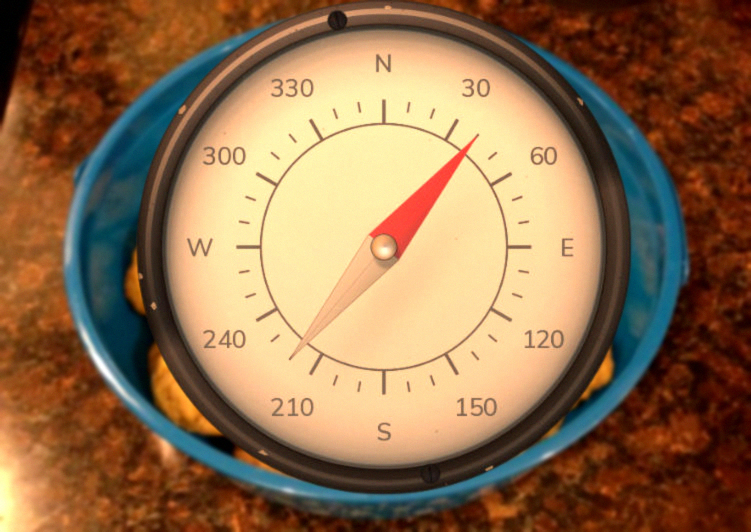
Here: 40 °
